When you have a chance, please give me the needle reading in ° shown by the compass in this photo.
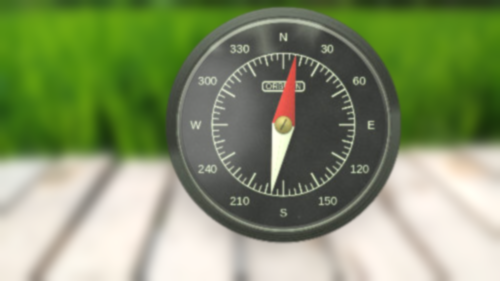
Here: 10 °
